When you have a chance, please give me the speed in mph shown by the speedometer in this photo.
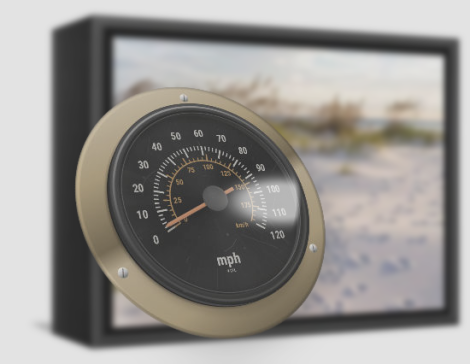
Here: 2 mph
